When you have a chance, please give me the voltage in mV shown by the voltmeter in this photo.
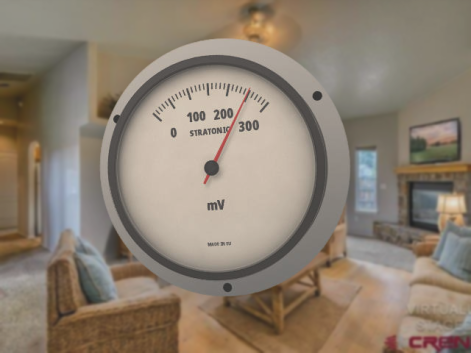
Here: 250 mV
